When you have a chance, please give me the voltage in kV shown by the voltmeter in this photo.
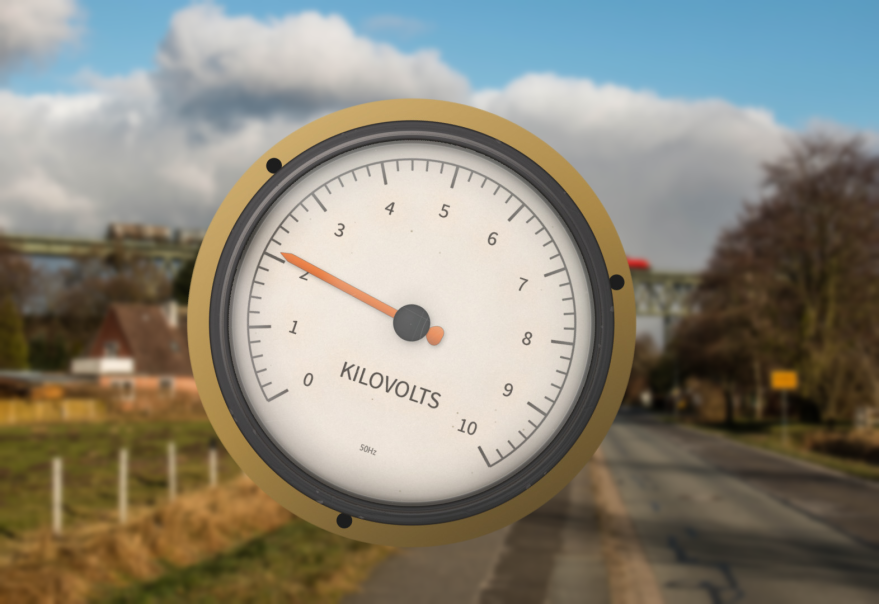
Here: 2.1 kV
